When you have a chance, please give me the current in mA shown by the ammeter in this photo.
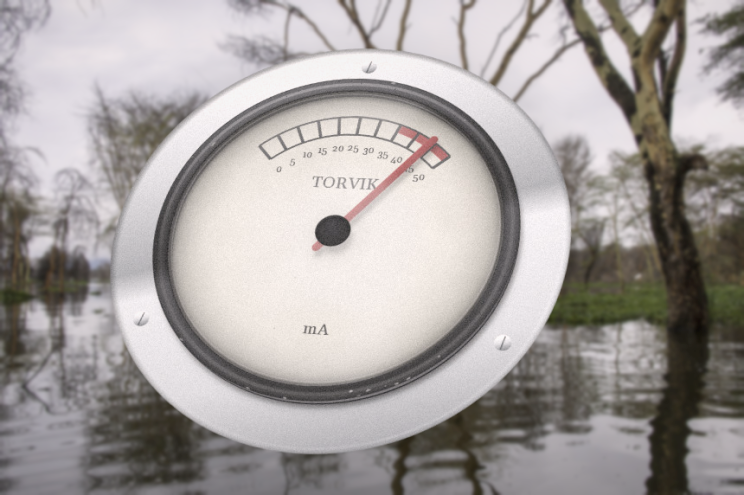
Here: 45 mA
